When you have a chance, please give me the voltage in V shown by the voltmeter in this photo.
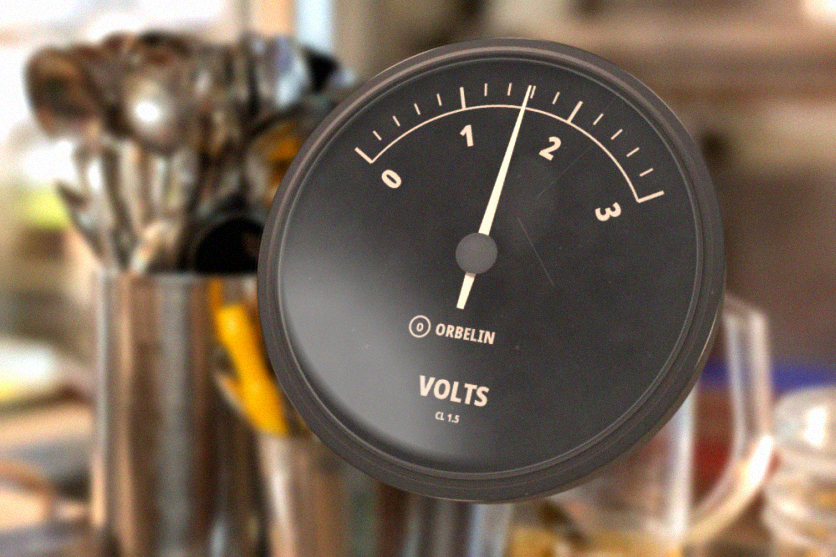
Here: 1.6 V
